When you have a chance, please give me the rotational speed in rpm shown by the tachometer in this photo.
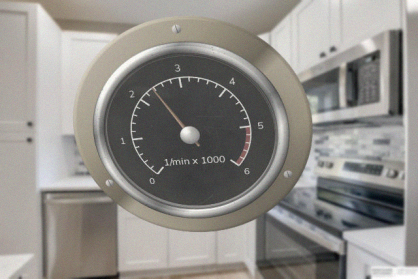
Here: 2400 rpm
